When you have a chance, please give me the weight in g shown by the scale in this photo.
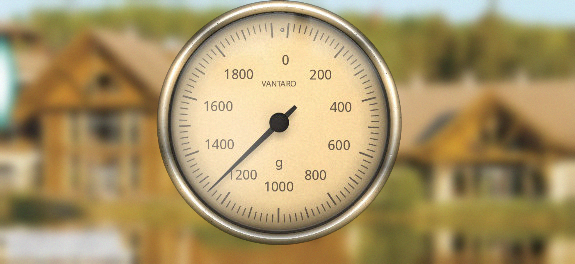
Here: 1260 g
